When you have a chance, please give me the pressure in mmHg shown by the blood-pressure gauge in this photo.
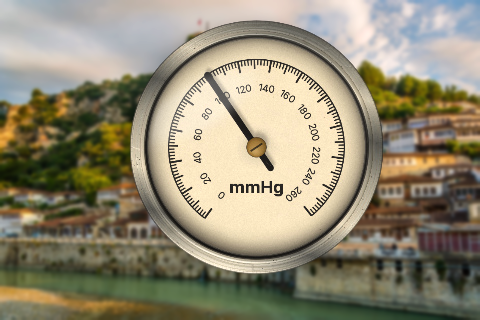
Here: 100 mmHg
